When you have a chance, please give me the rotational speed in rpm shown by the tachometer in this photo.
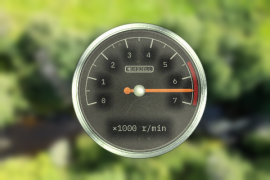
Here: 6500 rpm
